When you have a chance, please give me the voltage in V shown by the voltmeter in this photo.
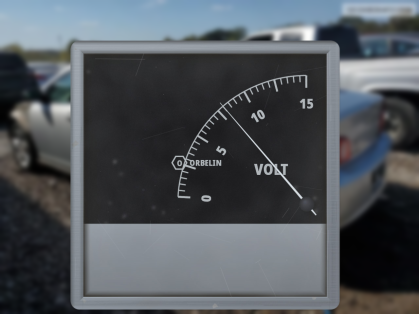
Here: 8 V
